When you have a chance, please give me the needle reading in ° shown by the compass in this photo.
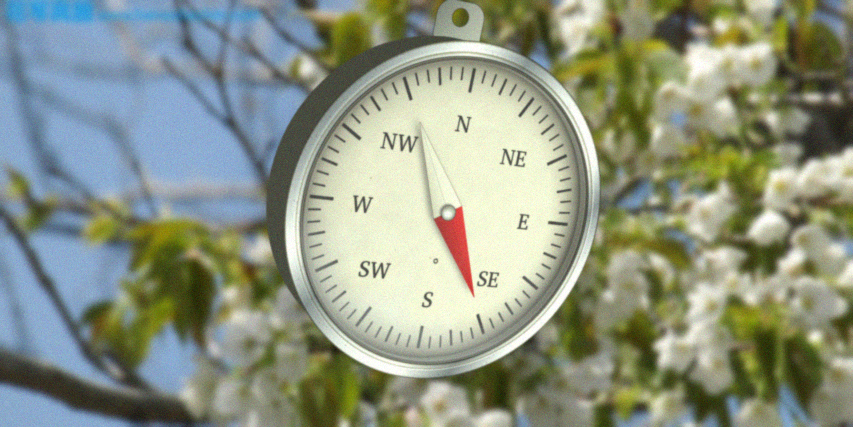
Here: 150 °
